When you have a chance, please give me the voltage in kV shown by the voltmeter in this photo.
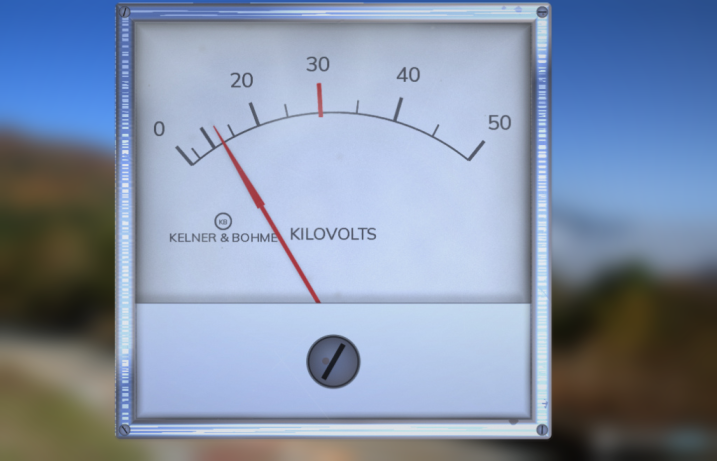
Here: 12.5 kV
